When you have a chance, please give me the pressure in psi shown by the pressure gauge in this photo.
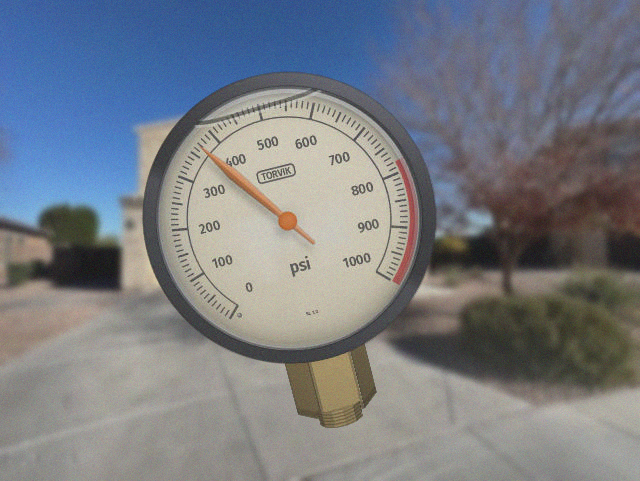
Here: 370 psi
